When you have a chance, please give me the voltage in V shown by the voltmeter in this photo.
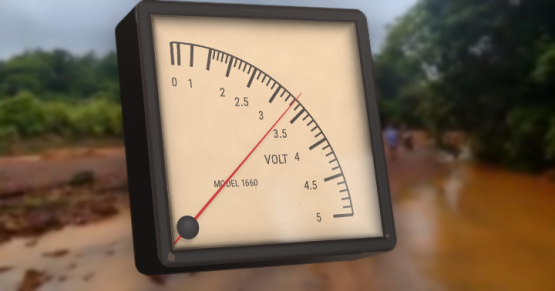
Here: 3.3 V
